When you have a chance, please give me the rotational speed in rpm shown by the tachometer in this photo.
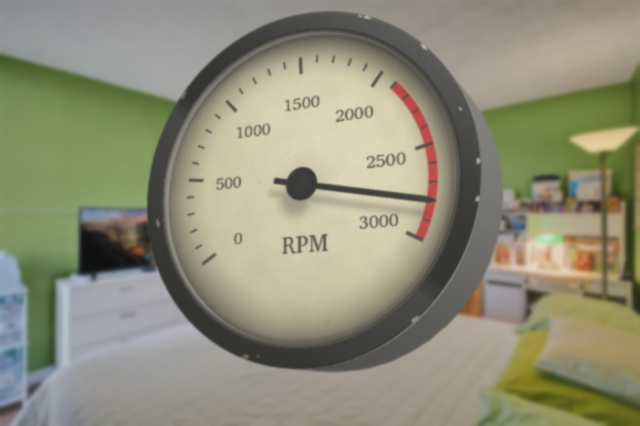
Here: 2800 rpm
